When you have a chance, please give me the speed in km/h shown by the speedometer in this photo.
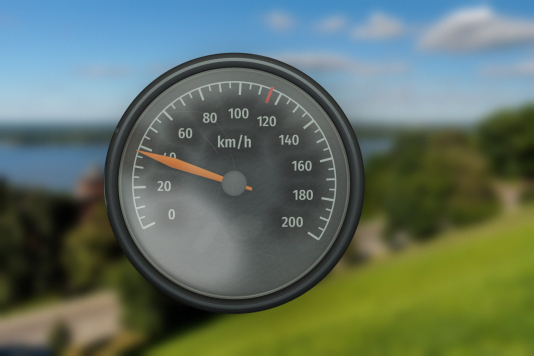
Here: 37.5 km/h
